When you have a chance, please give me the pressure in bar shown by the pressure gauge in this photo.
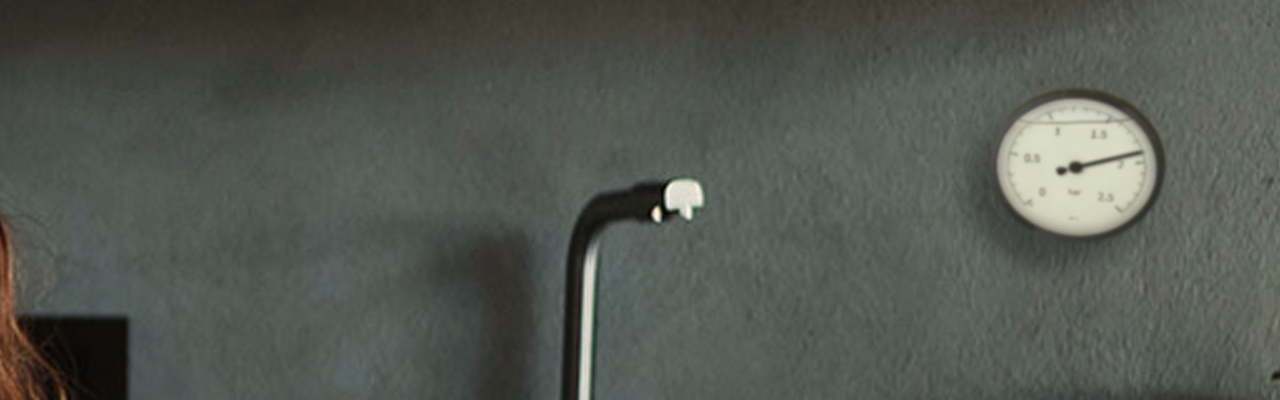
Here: 1.9 bar
